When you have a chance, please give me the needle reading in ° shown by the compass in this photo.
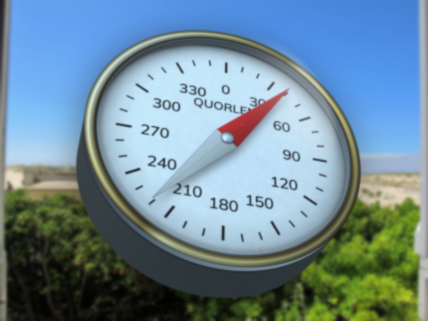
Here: 40 °
